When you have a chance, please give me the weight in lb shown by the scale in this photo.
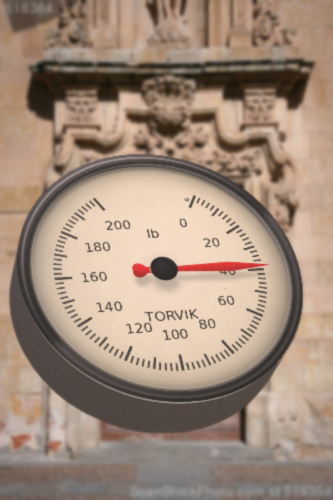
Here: 40 lb
